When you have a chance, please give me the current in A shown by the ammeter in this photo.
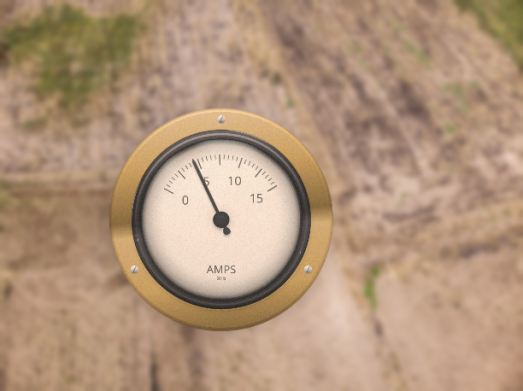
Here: 4.5 A
